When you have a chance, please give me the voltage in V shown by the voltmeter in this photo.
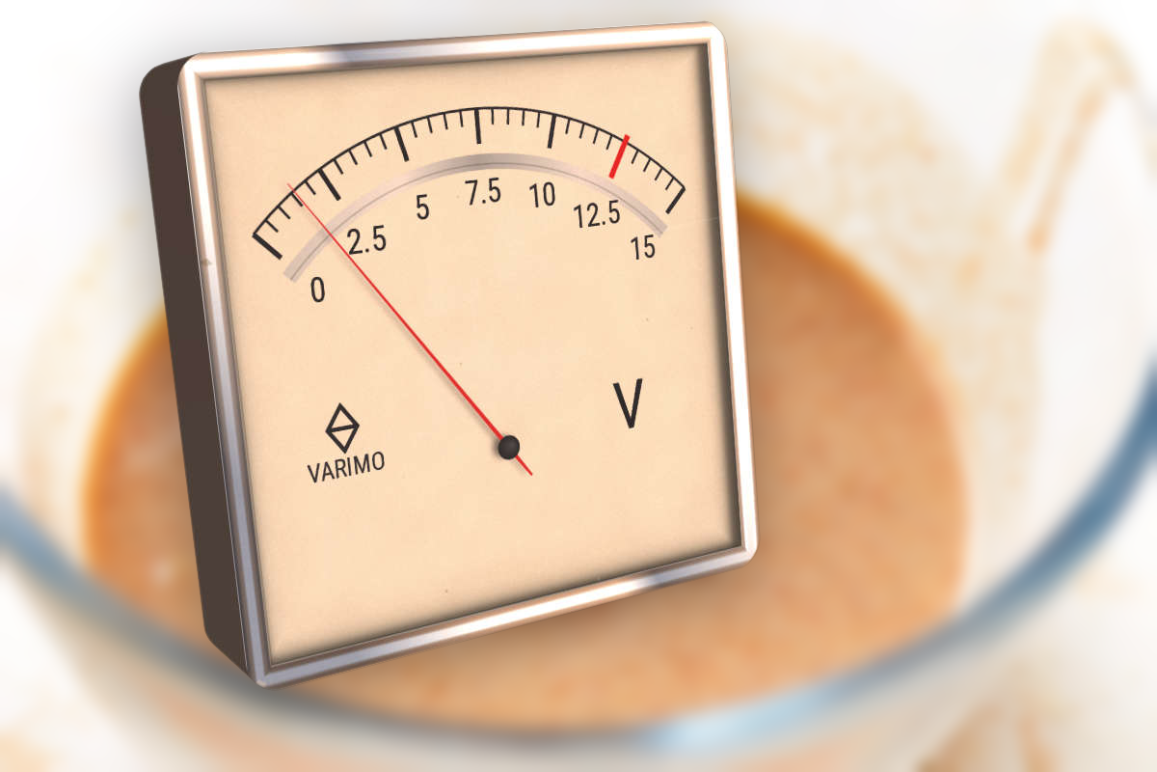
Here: 1.5 V
